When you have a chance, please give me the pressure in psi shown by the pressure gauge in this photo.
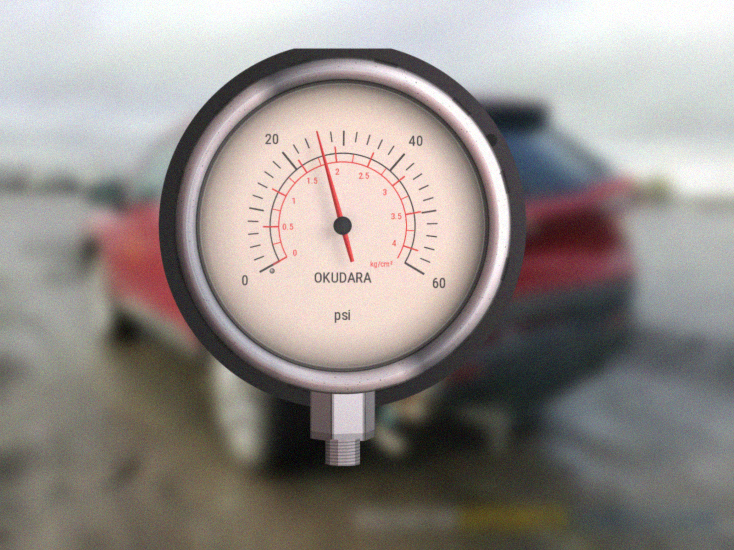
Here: 26 psi
